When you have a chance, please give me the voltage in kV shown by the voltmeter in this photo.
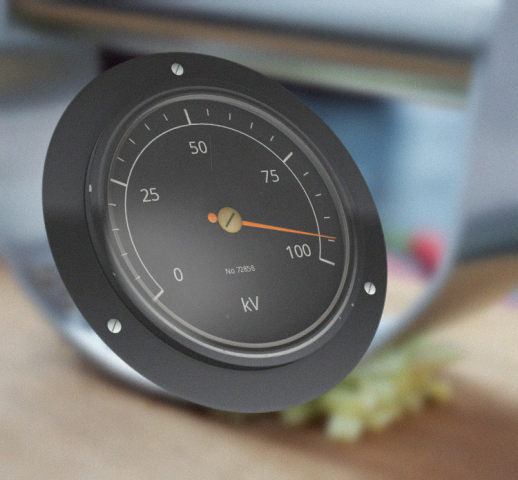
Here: 95 kV
